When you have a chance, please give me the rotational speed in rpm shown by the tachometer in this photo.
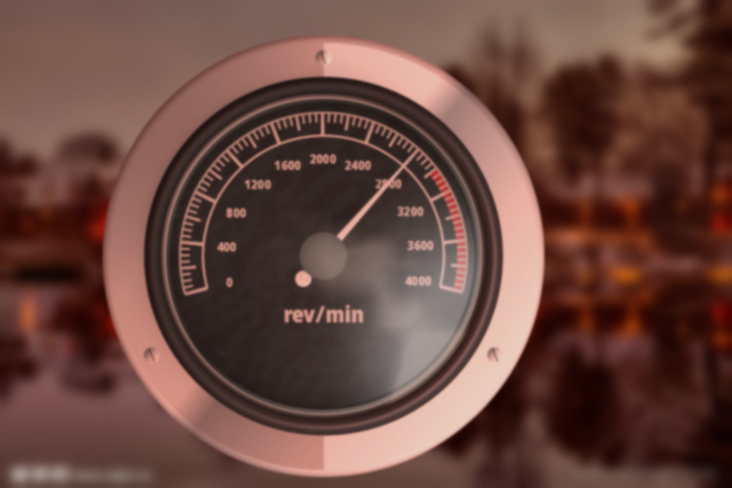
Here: 2800 rpm
